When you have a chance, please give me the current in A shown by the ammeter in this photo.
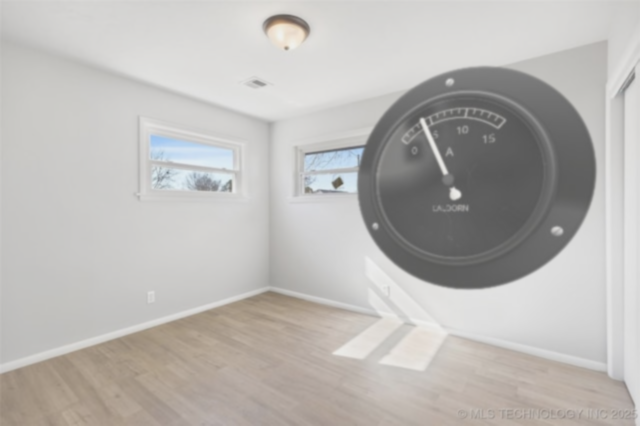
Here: 4 A
